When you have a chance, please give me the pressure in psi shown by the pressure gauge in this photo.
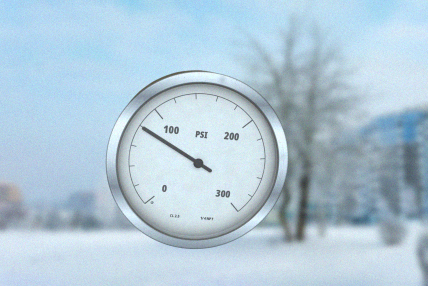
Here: 80 psi
